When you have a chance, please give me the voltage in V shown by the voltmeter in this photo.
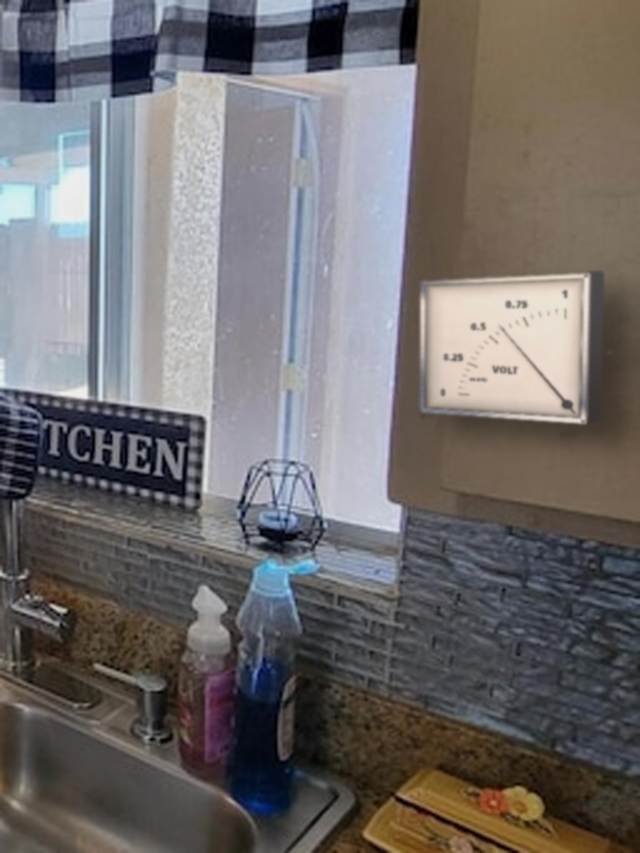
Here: 0.6 V
